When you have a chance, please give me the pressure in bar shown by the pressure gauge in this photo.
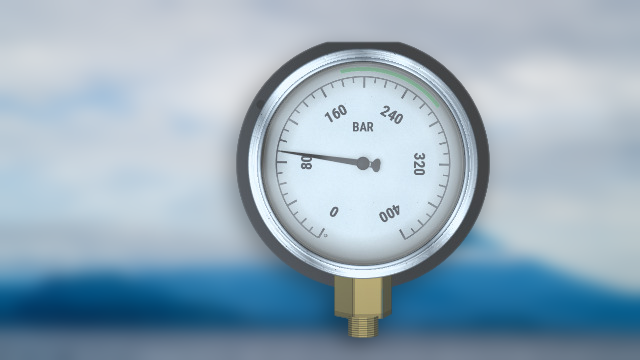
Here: 90 bar
